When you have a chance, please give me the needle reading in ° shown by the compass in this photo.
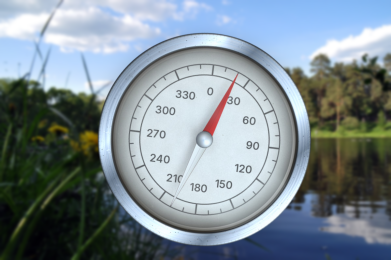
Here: 20 °
